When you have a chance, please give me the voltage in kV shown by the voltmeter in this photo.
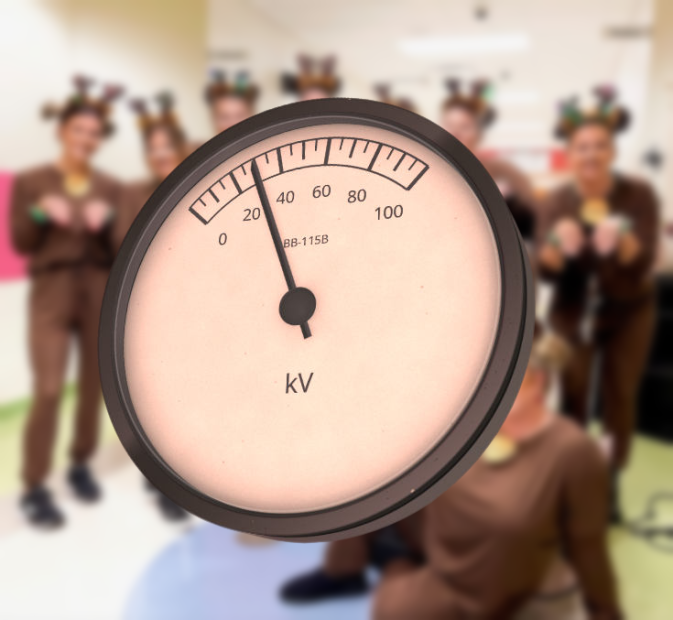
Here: 30 kV
